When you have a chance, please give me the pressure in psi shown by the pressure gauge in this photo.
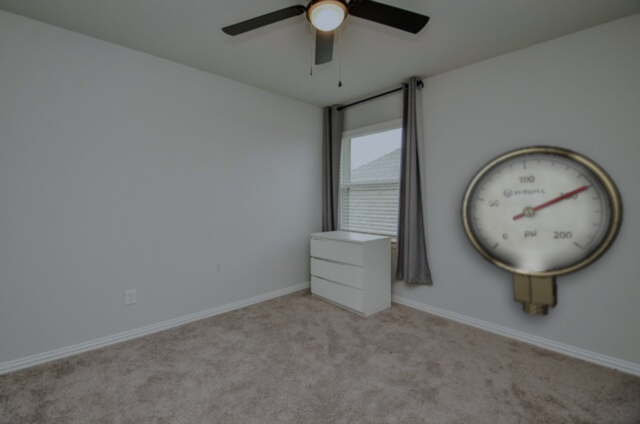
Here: 150 psi
